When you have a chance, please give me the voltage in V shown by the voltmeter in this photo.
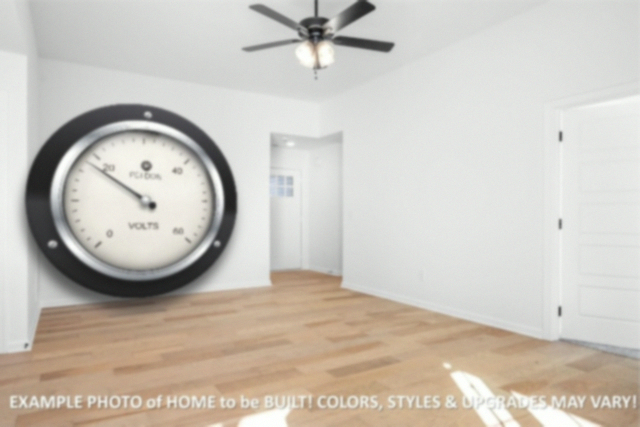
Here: 18 V
